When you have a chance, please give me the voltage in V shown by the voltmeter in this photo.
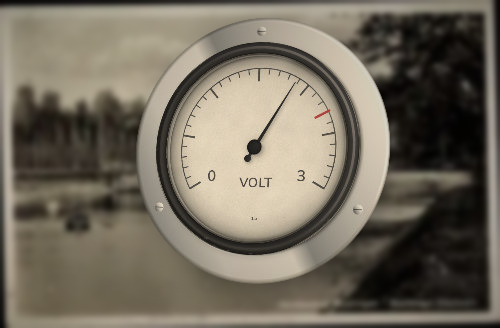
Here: 1.9 V
